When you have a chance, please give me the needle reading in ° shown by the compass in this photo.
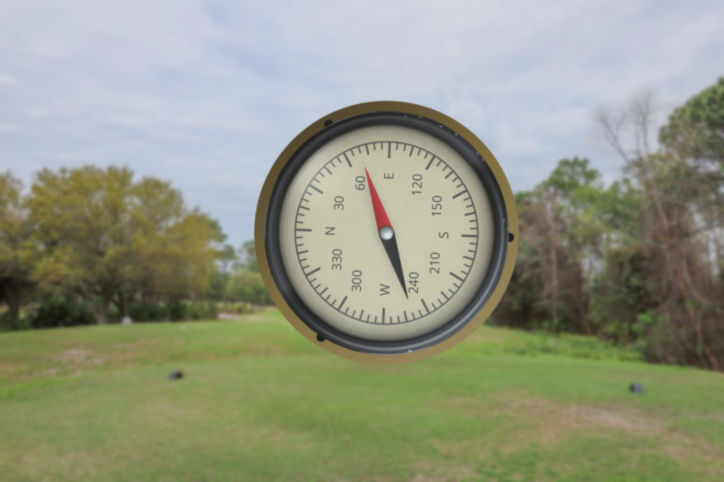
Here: 70 °
